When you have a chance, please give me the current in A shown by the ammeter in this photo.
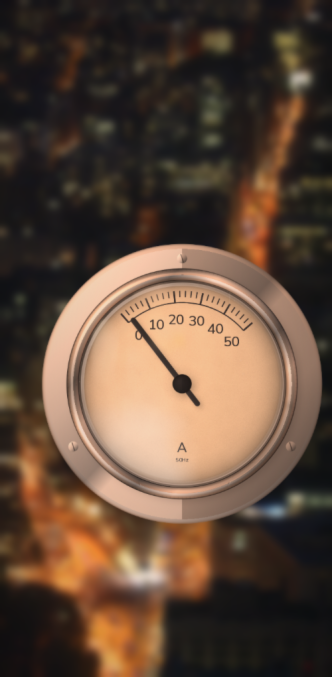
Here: 2 A
